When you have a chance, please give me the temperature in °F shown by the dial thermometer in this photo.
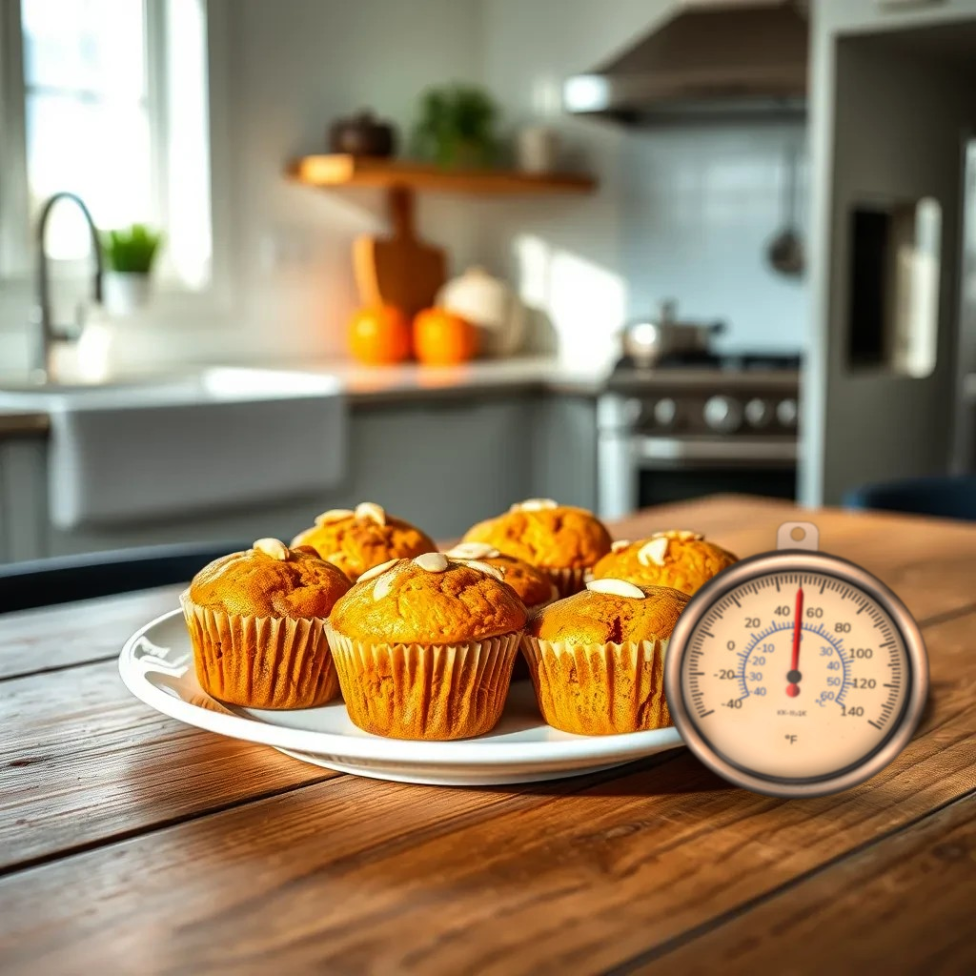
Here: 50 °F
